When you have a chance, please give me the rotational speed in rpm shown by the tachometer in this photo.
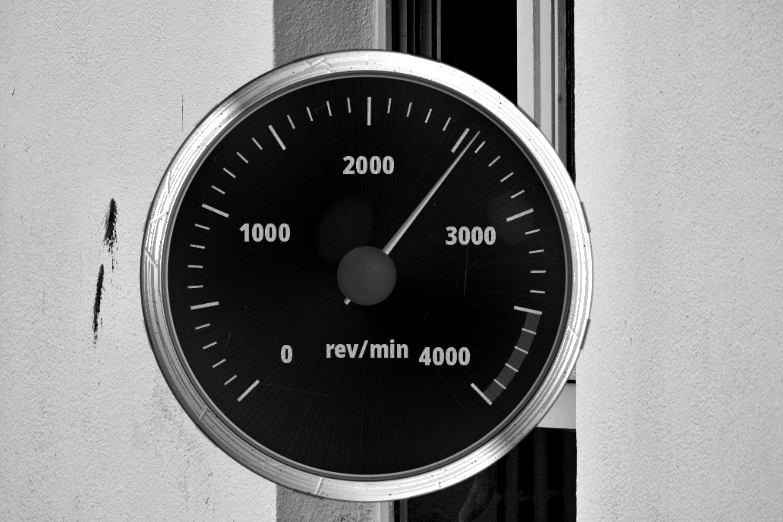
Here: 2550 rpm
